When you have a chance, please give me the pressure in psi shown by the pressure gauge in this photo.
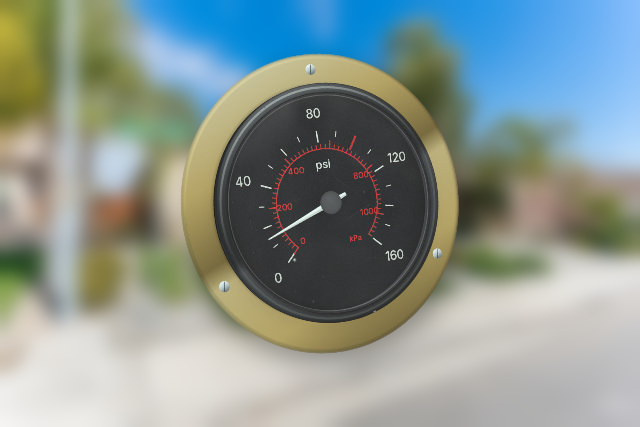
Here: 15 psi
